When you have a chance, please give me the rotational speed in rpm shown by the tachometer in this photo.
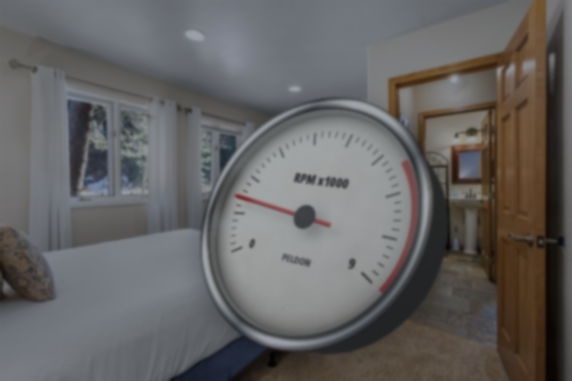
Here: 1400 rpm
